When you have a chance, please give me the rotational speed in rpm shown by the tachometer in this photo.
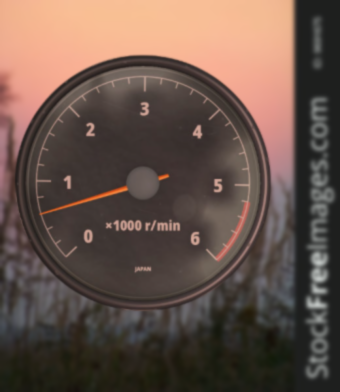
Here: 600 rpm
